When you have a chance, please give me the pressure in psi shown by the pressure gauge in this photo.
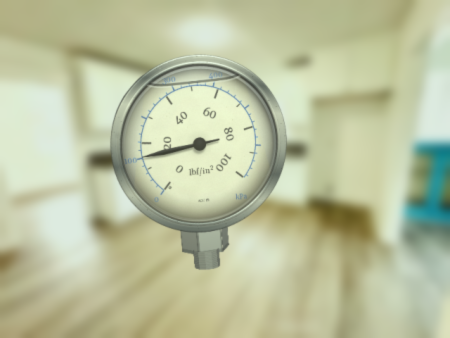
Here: 15 psi
